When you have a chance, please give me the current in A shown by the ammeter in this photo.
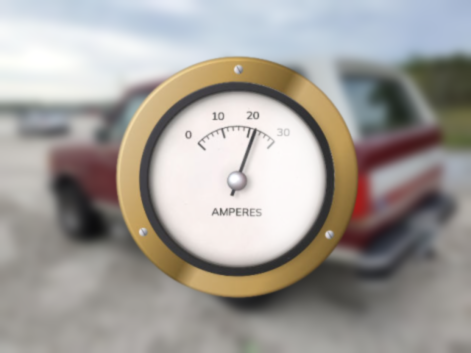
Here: 22 A
